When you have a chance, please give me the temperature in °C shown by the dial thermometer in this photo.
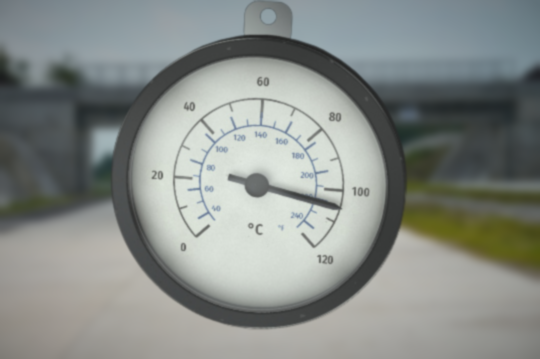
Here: 105 °C
